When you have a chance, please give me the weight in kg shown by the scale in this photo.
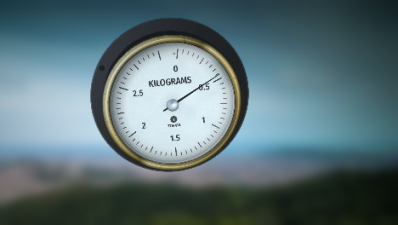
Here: 0.45 kg
